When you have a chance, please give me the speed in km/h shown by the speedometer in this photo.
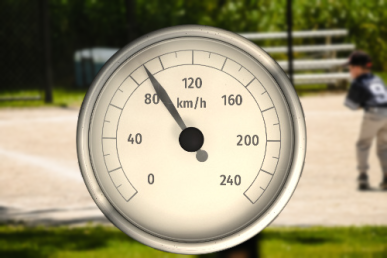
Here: 90 km/h
